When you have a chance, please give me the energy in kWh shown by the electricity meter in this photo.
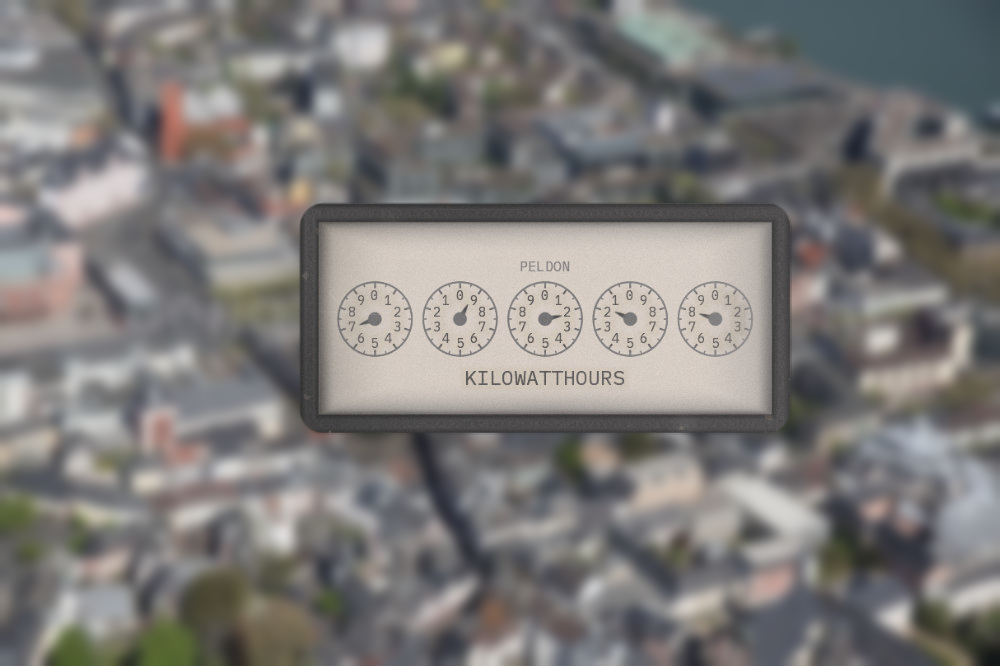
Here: 69218 kWh
